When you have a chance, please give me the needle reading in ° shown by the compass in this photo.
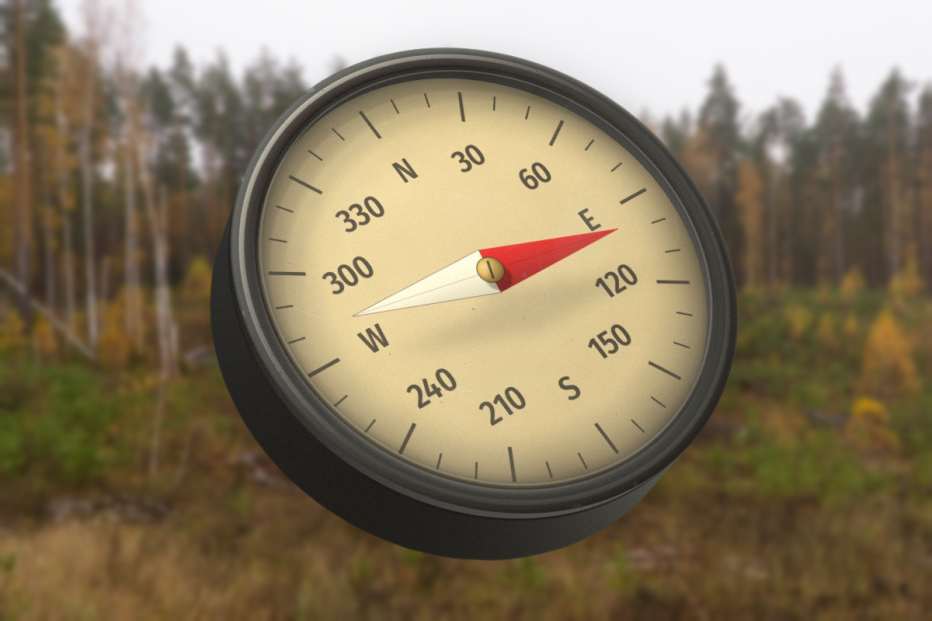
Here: 100 °
